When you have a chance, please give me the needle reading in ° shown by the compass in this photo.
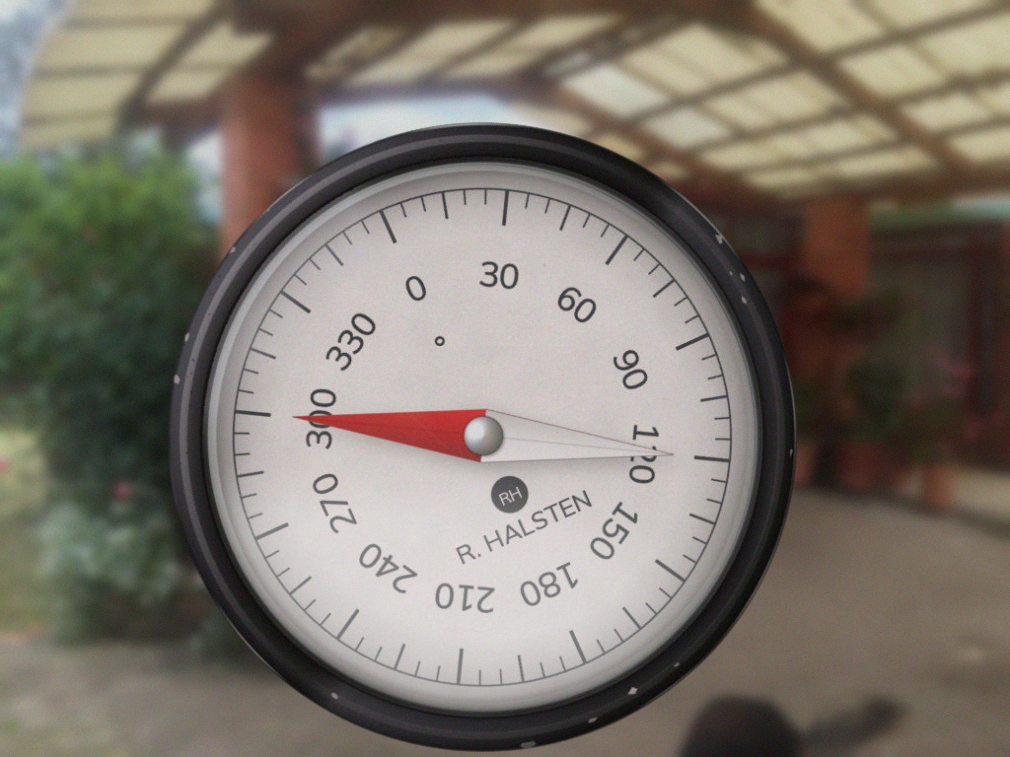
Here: 300 °
